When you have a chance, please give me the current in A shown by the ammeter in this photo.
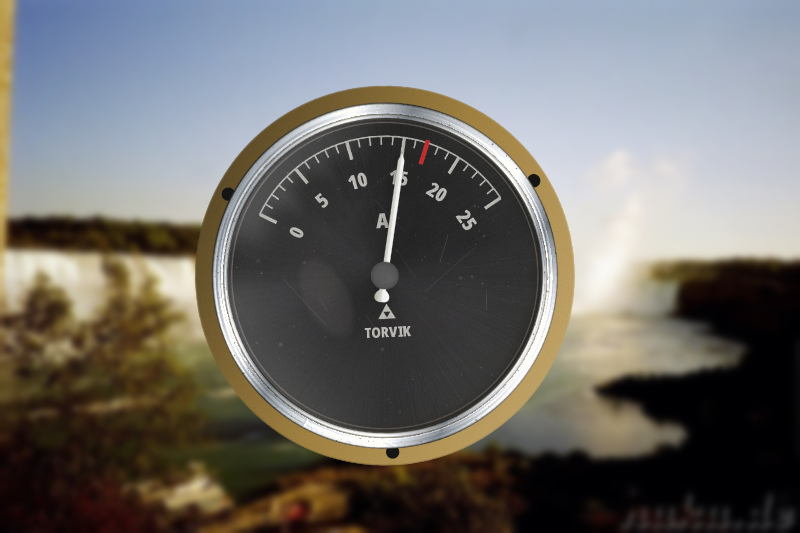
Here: 15 A
